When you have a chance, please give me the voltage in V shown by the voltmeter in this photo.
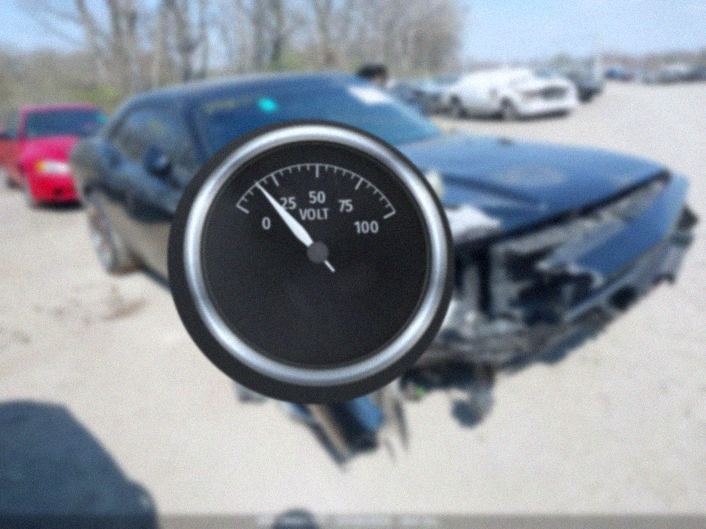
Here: 15 V
